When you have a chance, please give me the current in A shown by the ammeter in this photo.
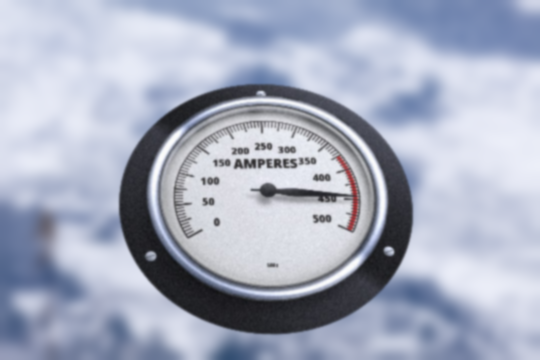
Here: 450 A
